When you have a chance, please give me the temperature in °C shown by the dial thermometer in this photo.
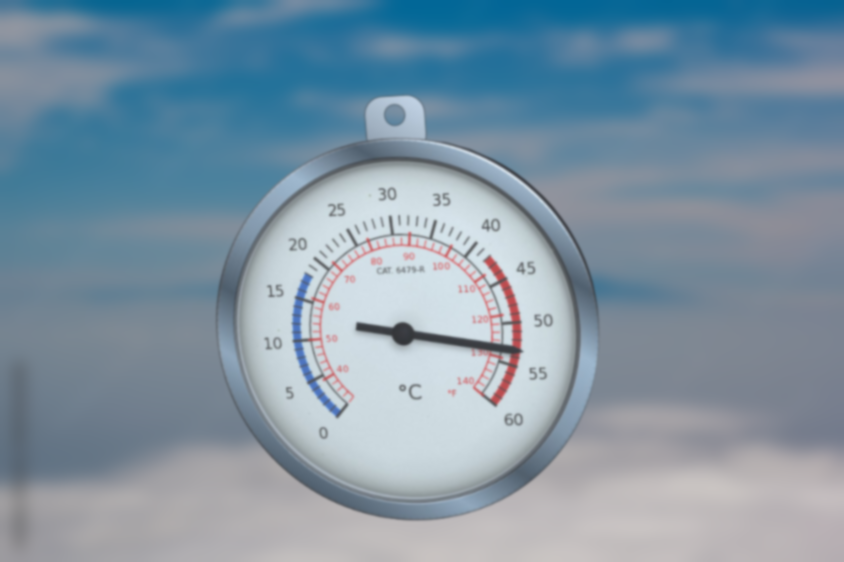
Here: 53 °C
